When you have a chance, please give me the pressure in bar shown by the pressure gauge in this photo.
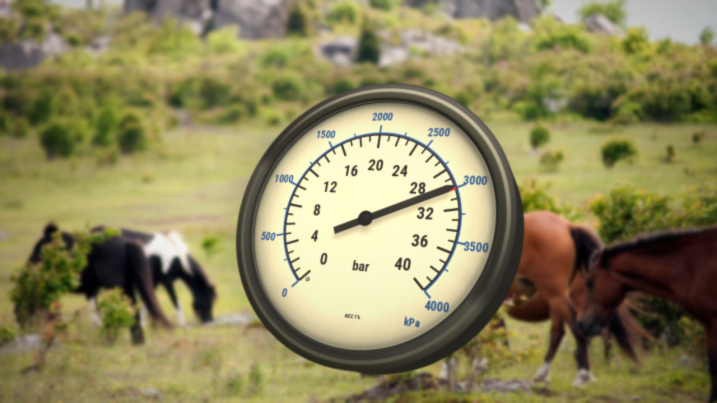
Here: 30 bar
